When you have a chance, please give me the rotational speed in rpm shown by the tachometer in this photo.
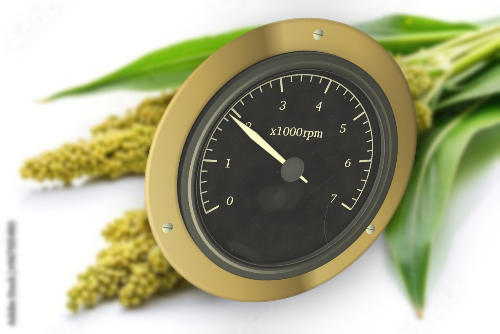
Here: 1900 rpm
